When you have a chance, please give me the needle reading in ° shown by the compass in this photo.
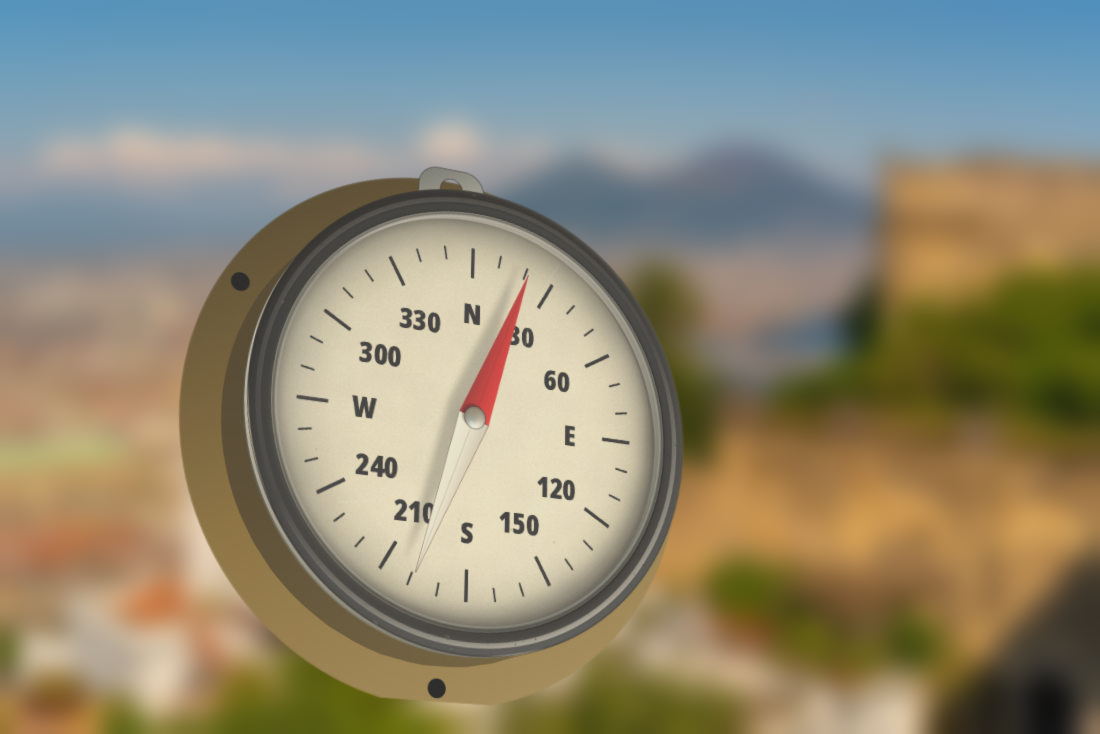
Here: 20 °
